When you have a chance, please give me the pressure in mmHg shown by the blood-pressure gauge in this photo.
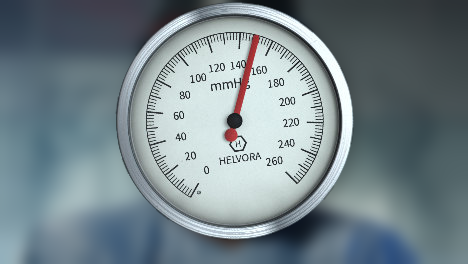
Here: 150 mmHg
